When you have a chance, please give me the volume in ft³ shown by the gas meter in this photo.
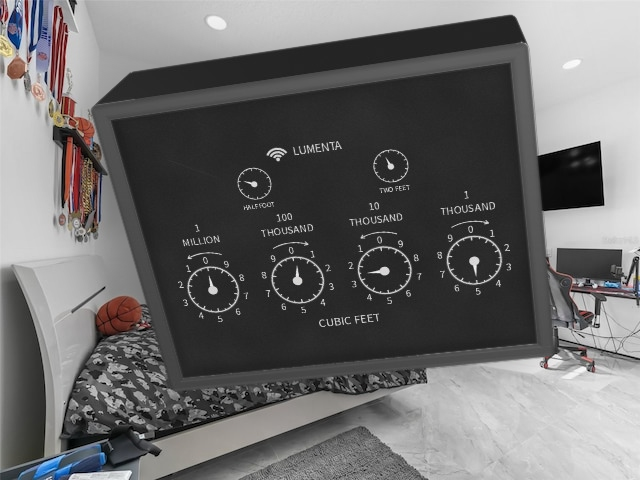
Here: 2500 ft³
